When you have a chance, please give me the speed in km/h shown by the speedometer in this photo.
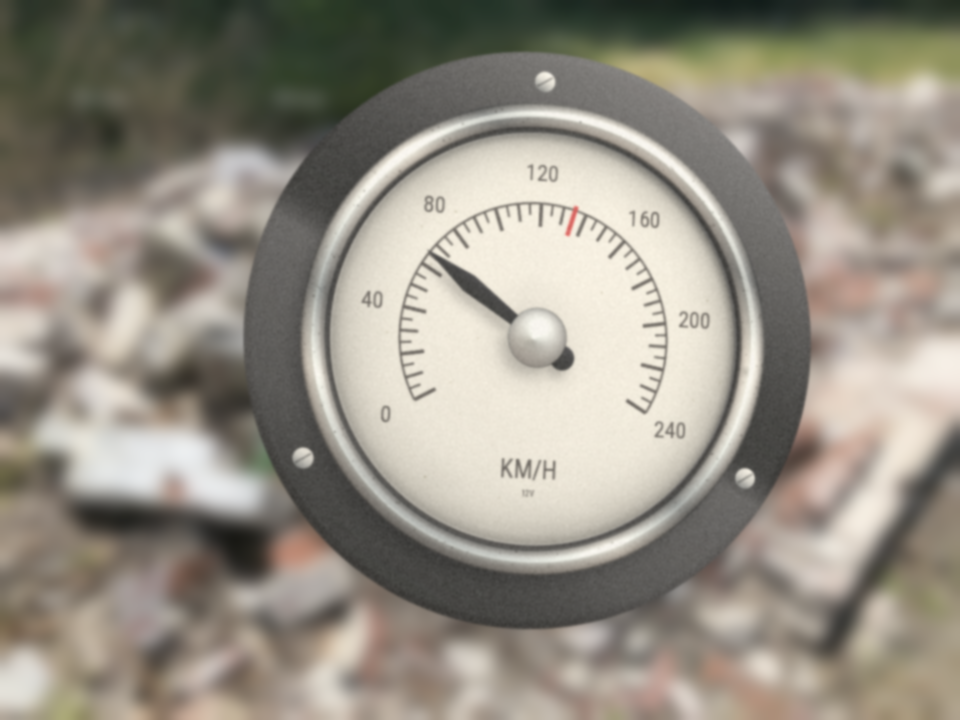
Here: 65 km/h
